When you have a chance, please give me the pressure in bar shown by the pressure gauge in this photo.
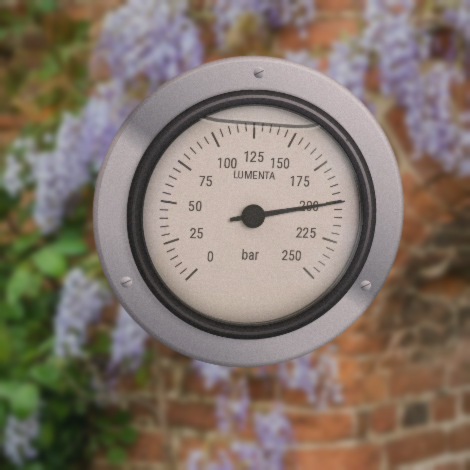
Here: 200 bar
